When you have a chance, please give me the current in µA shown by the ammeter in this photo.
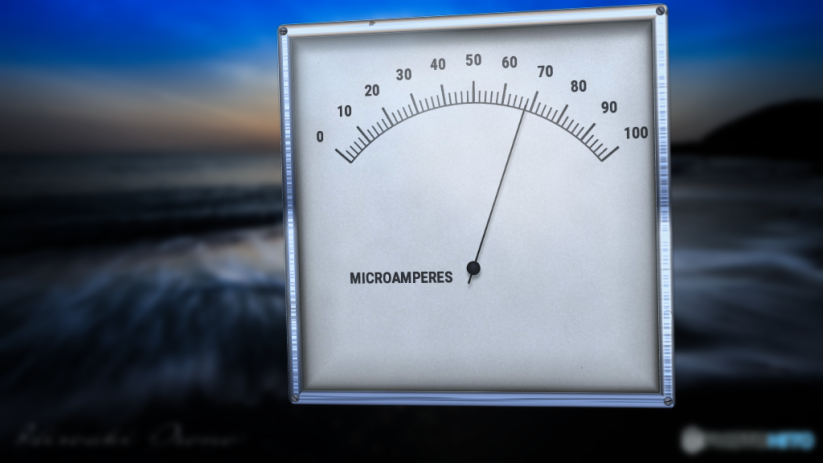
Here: 68 µA
